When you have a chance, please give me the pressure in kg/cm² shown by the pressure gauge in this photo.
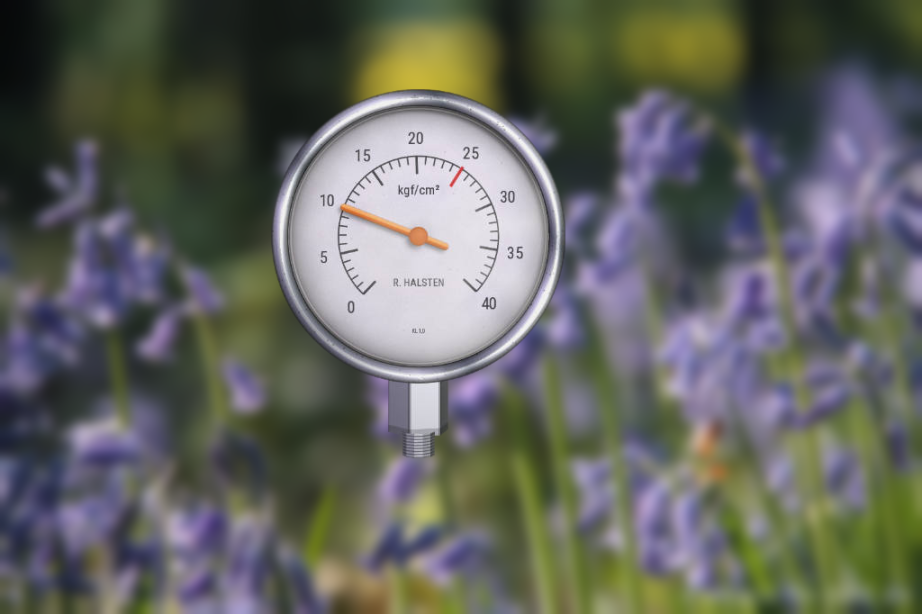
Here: 10 kg/cm²
